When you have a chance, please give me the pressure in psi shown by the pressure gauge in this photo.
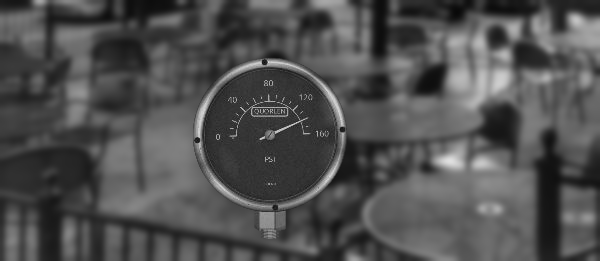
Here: 140 psi
